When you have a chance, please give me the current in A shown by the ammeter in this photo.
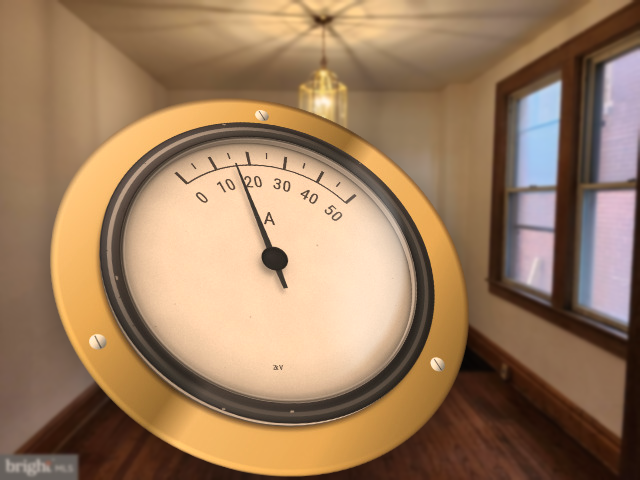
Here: 15 A
